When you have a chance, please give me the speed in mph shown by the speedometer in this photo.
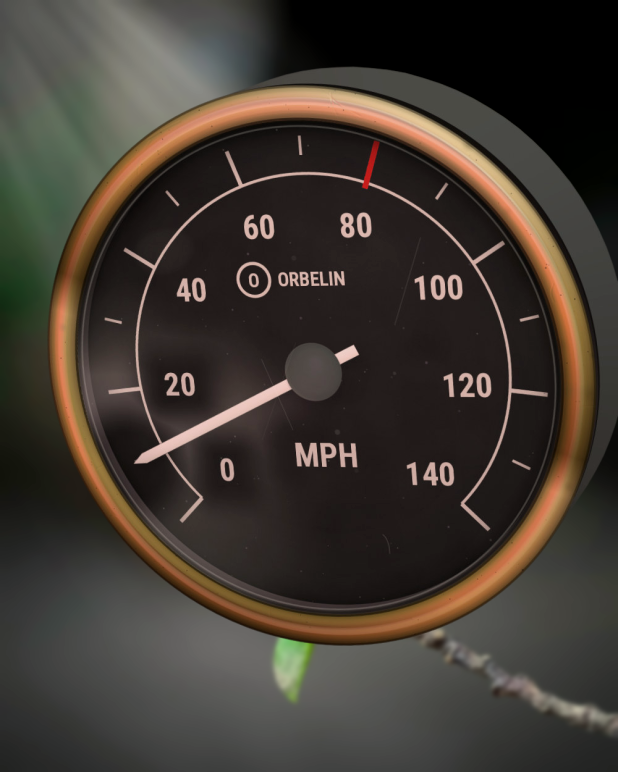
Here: 10 mph
